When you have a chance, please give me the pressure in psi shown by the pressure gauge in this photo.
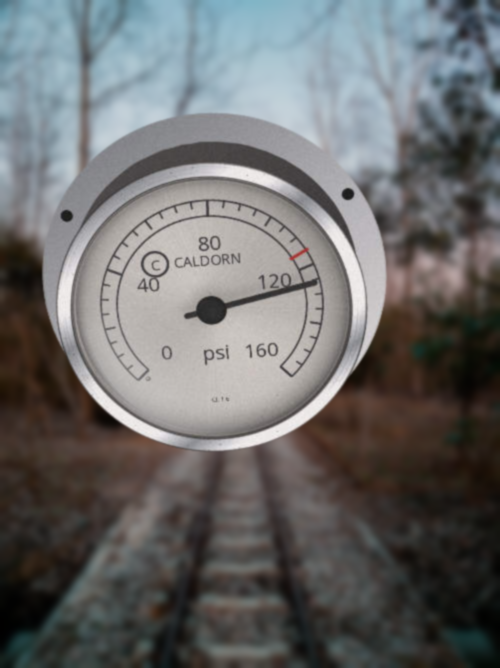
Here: 125 psi
